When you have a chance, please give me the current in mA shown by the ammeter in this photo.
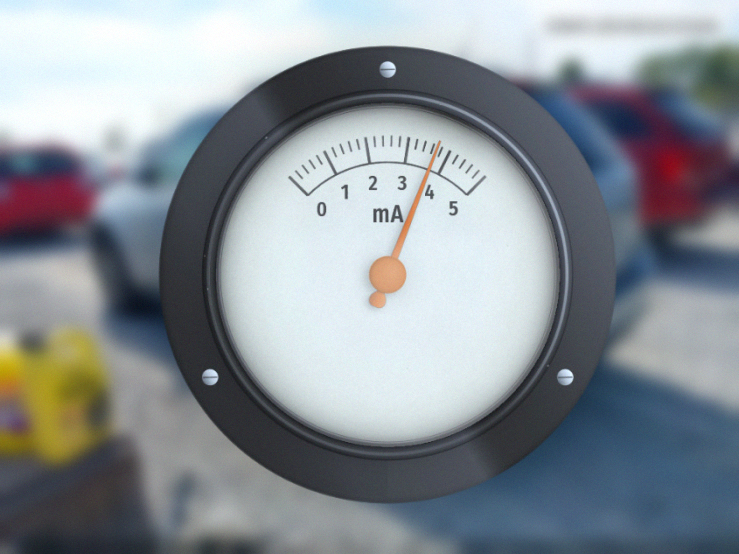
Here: 3.7 mA
